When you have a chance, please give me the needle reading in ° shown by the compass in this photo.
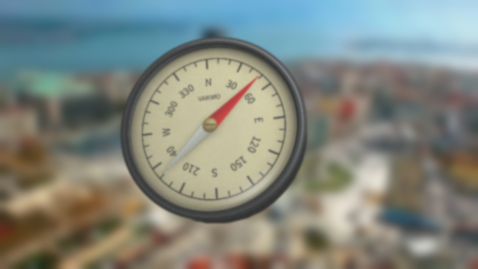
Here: 50 °
